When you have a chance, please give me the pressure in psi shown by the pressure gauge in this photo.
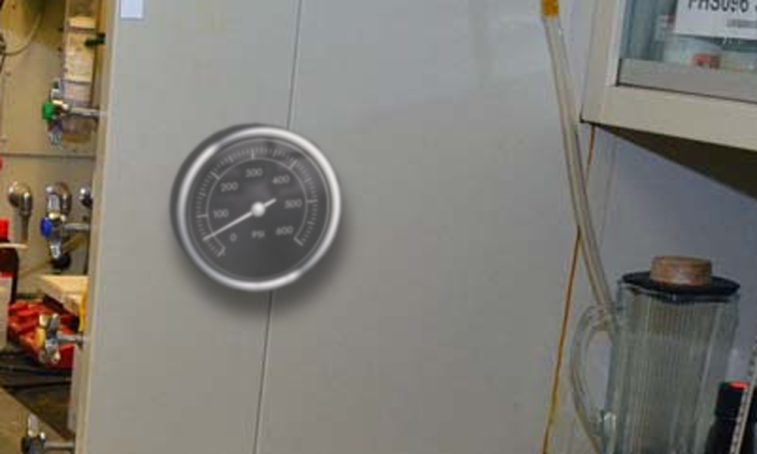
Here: 50 psi
